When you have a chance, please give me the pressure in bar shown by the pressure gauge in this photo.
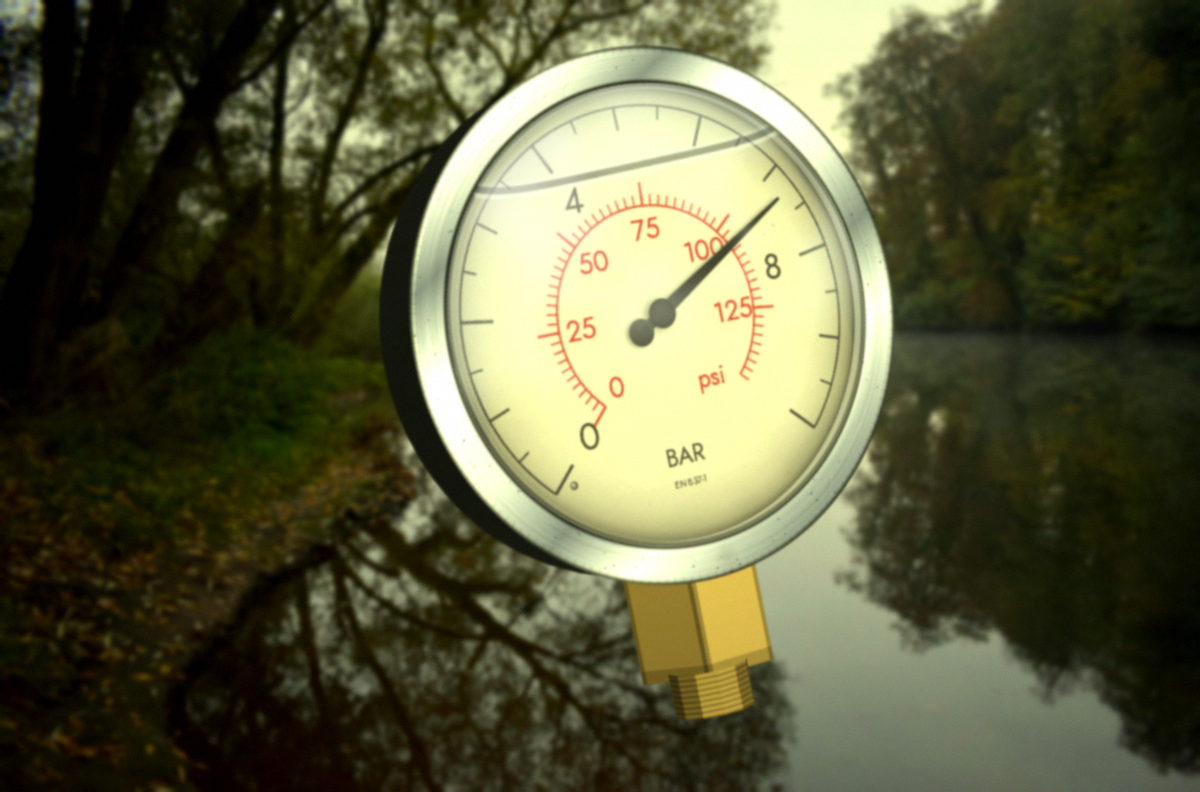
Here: 7.25 bar
